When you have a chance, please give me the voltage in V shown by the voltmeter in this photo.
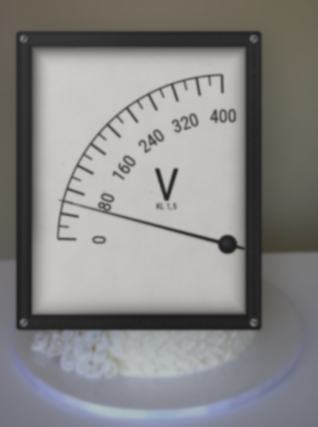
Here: 60 V
